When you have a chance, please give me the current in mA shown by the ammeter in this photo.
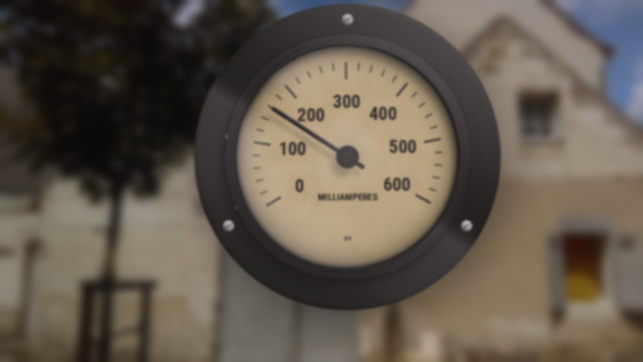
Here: 160 mA
